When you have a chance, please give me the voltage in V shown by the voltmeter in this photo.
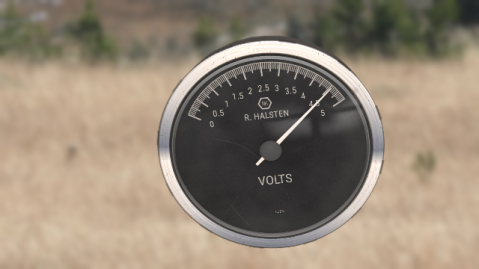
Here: 4.5 V
